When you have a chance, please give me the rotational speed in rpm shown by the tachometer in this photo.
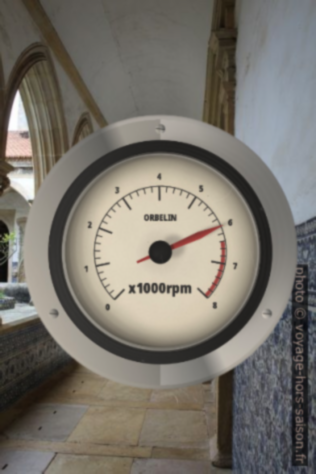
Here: 6000 rpm
